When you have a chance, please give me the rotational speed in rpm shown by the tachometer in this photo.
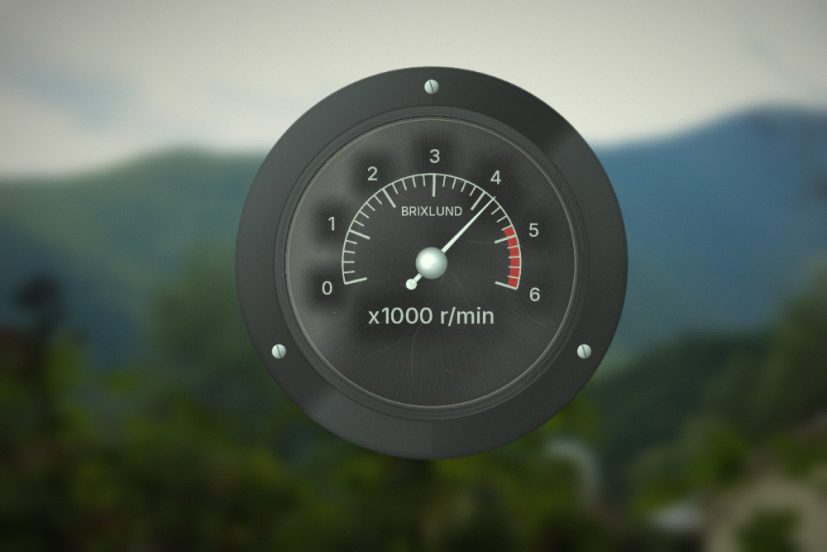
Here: 4200 rpm
